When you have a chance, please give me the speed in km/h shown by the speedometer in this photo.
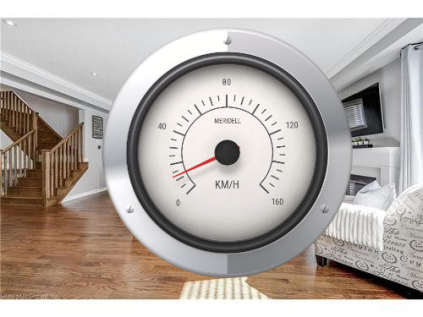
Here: 12.5 km/h
